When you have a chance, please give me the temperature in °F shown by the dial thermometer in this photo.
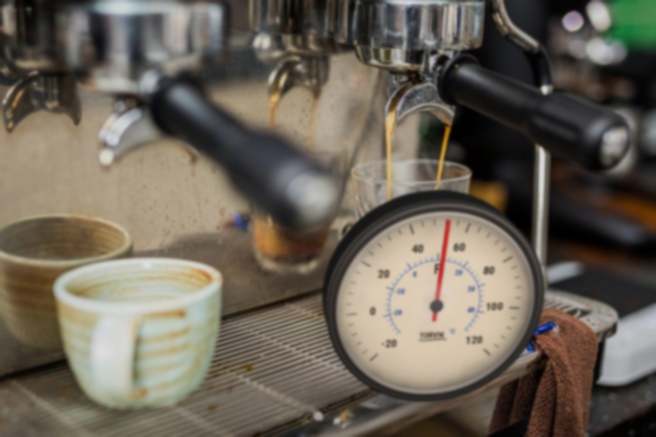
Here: 52 °F
